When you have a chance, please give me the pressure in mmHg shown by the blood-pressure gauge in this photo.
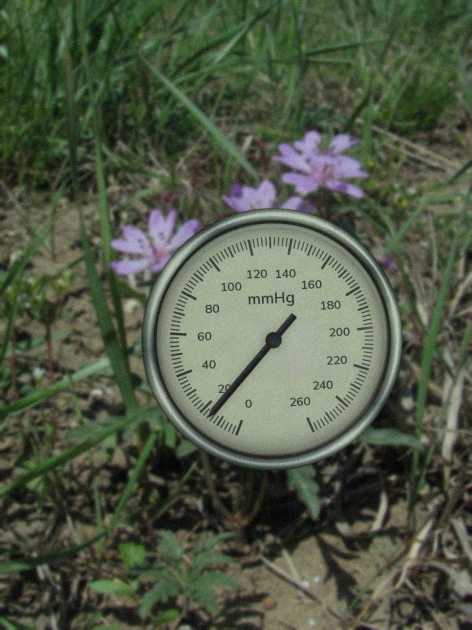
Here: 16 mmHg
